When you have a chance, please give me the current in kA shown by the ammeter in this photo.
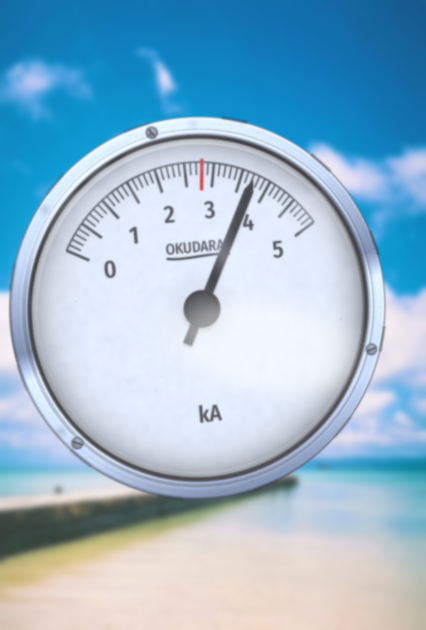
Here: 3.7 kA
